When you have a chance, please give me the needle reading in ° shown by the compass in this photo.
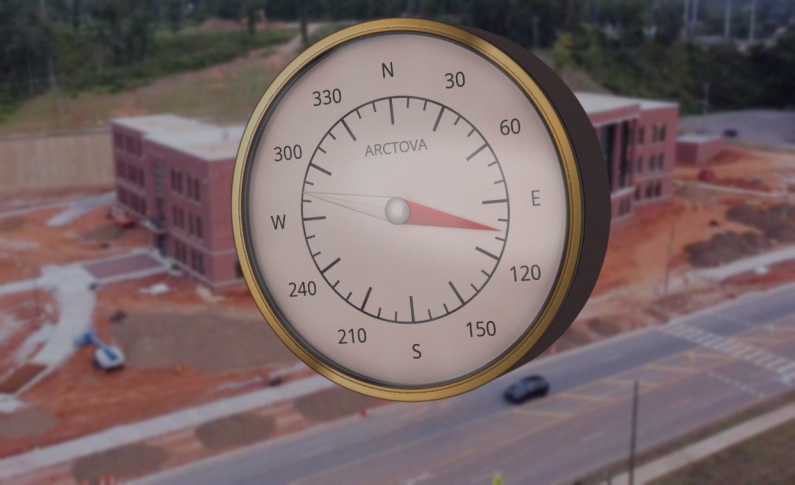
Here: 105 °
